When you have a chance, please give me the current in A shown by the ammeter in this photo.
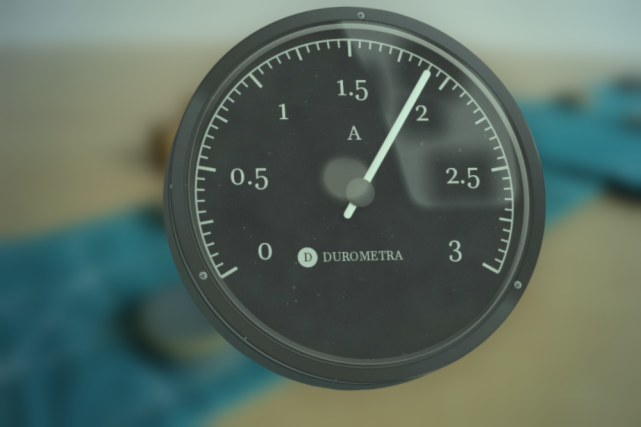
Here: 1.9 A
